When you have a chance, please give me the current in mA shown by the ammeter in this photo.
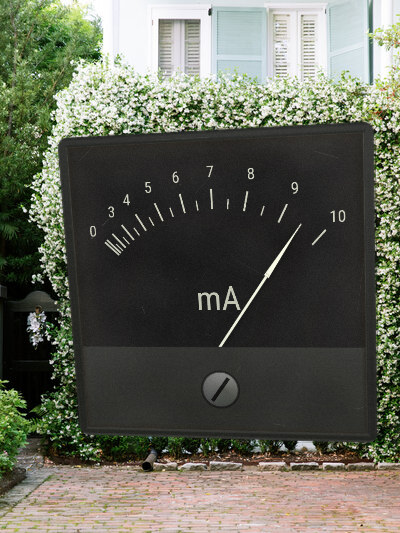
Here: 9.5 mA
